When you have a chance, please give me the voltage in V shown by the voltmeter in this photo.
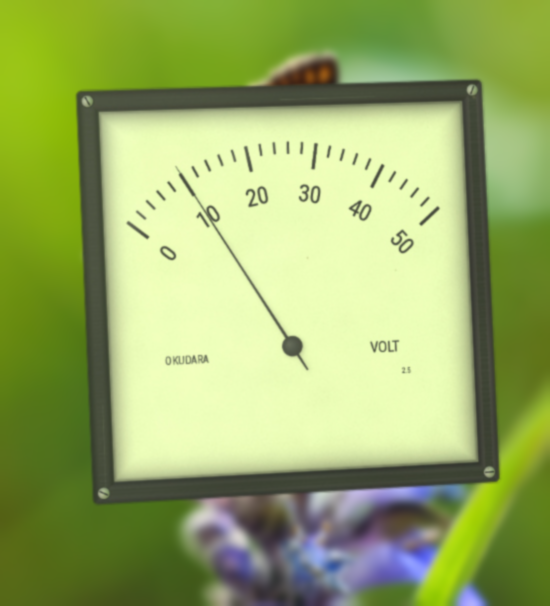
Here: 10 V
